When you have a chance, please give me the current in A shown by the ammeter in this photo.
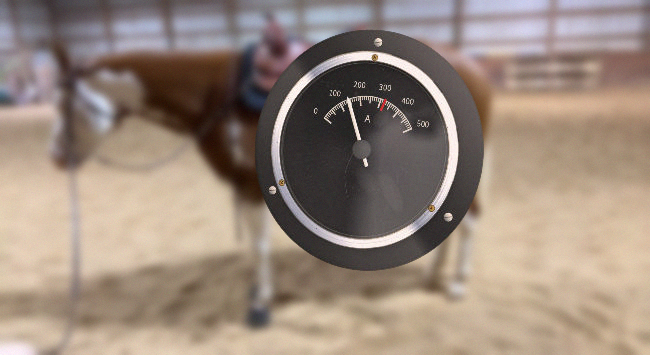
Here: 150 A
